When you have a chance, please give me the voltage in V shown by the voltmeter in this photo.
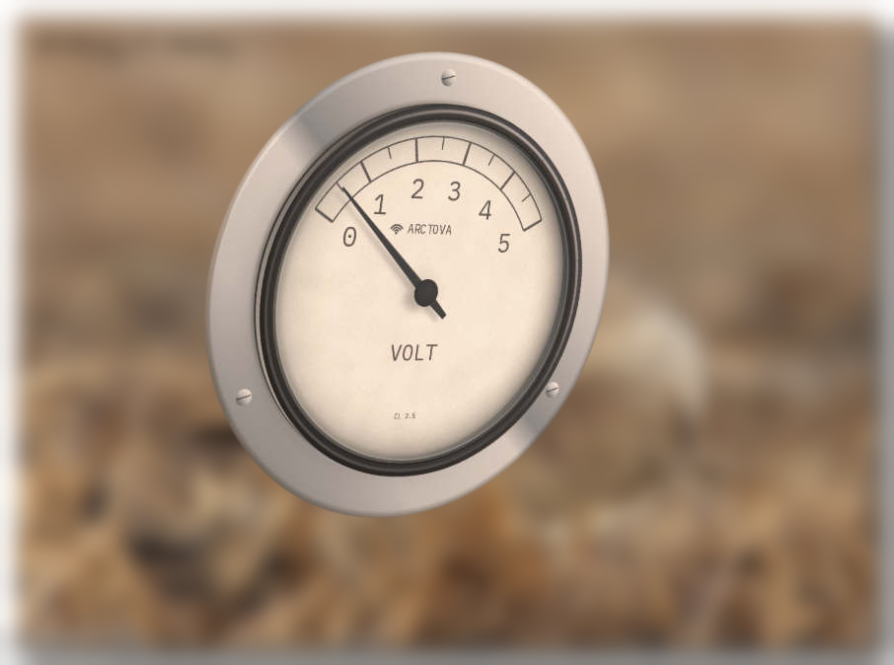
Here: 0.5 V
